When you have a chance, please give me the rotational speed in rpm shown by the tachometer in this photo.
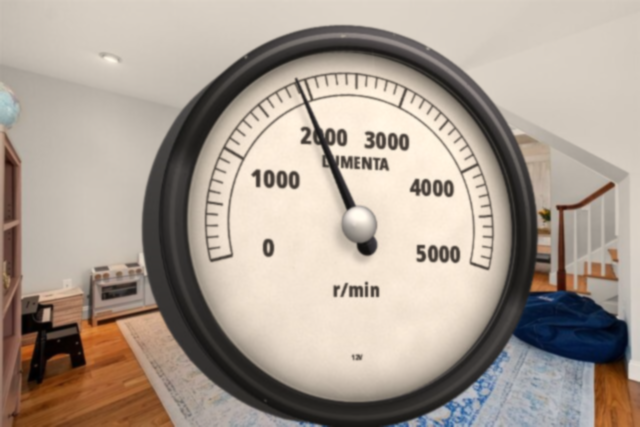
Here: 1900 rpm
